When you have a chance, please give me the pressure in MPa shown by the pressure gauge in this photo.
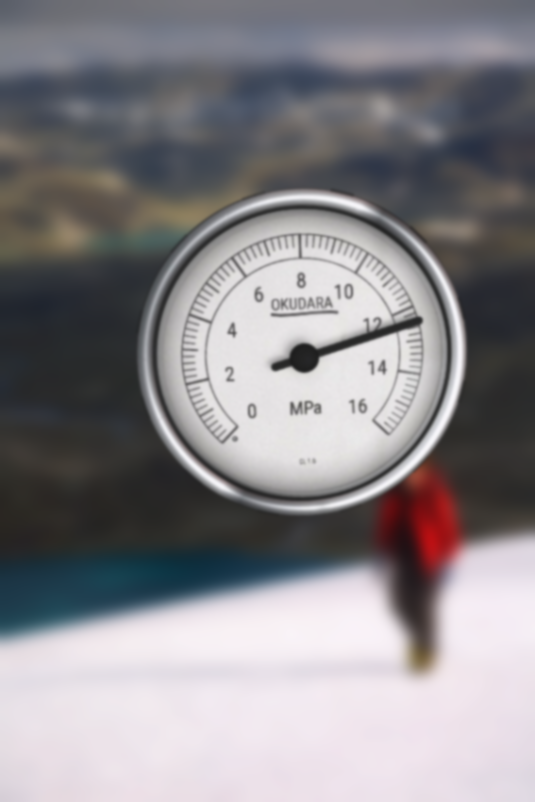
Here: 12.4 MPa
